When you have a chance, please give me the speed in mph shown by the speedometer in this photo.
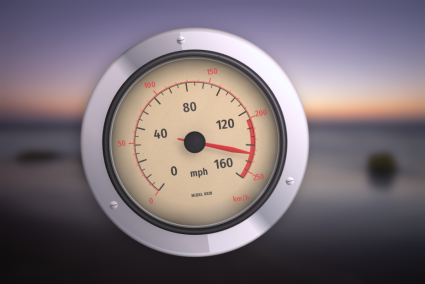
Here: 145 mph
